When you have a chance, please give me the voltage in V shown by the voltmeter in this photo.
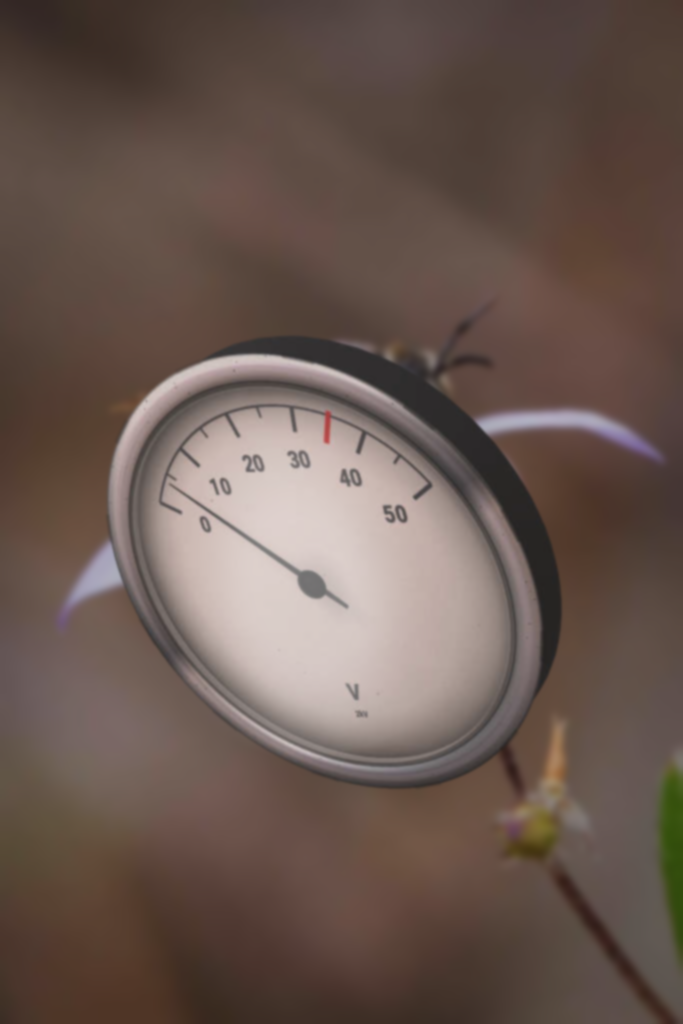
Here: 5 V
